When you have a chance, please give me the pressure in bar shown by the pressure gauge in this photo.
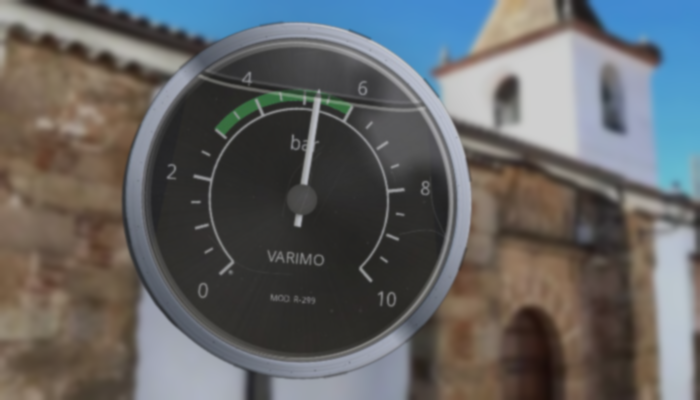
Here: 5.25 bar
